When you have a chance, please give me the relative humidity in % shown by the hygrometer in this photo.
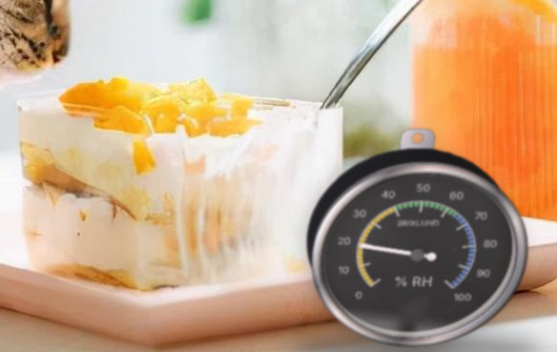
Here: 20 %
